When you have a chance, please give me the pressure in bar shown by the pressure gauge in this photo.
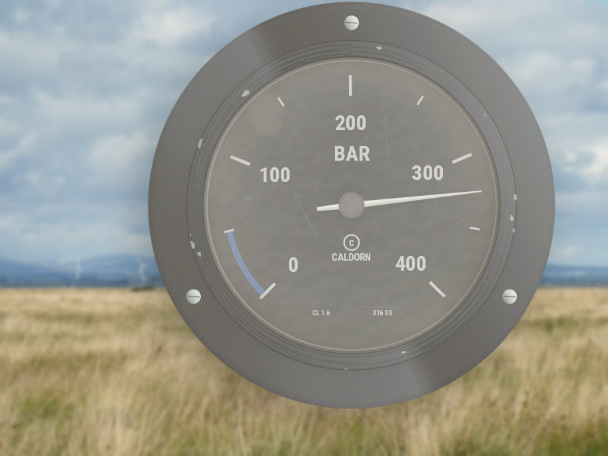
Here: 325 bar
